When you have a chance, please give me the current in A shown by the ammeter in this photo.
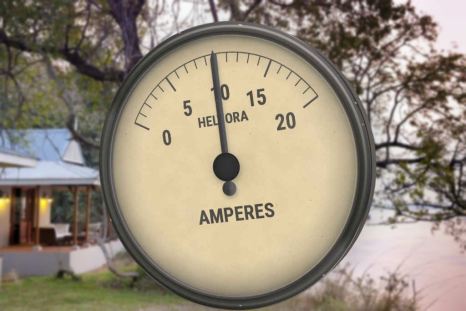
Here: 10 A
